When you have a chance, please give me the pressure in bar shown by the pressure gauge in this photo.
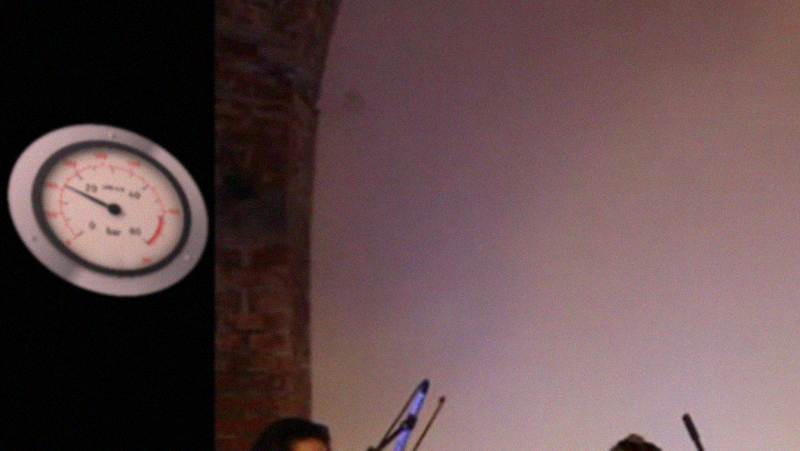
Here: 15 bar
